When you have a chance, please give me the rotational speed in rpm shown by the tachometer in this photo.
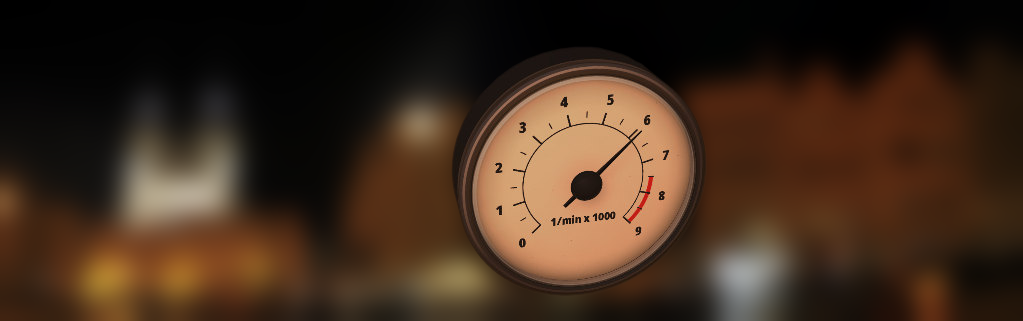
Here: 6000 rpm
